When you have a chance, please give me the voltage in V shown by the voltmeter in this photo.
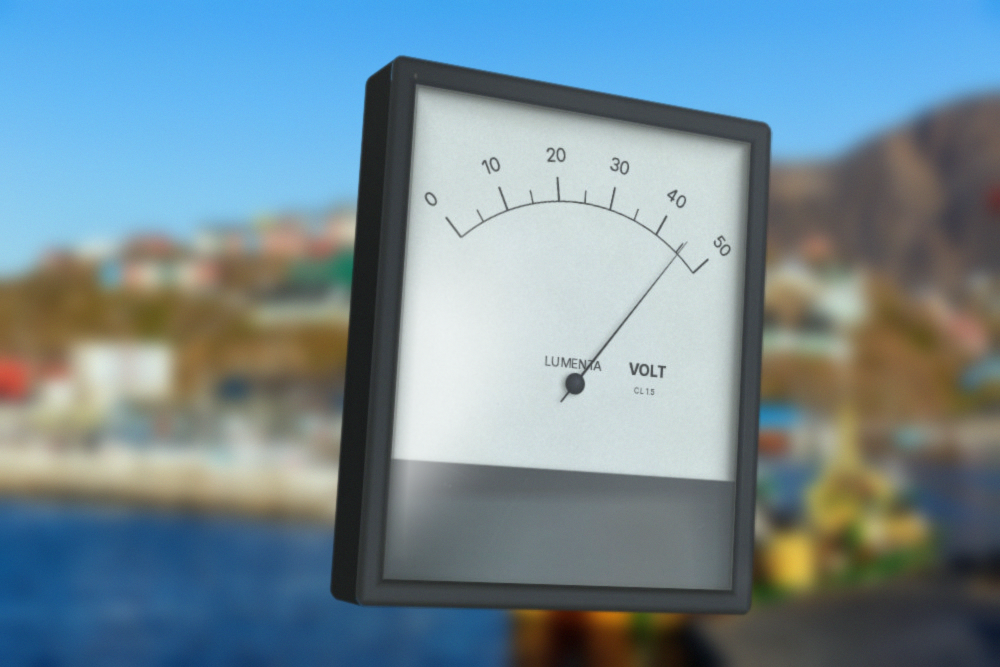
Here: 45 V
